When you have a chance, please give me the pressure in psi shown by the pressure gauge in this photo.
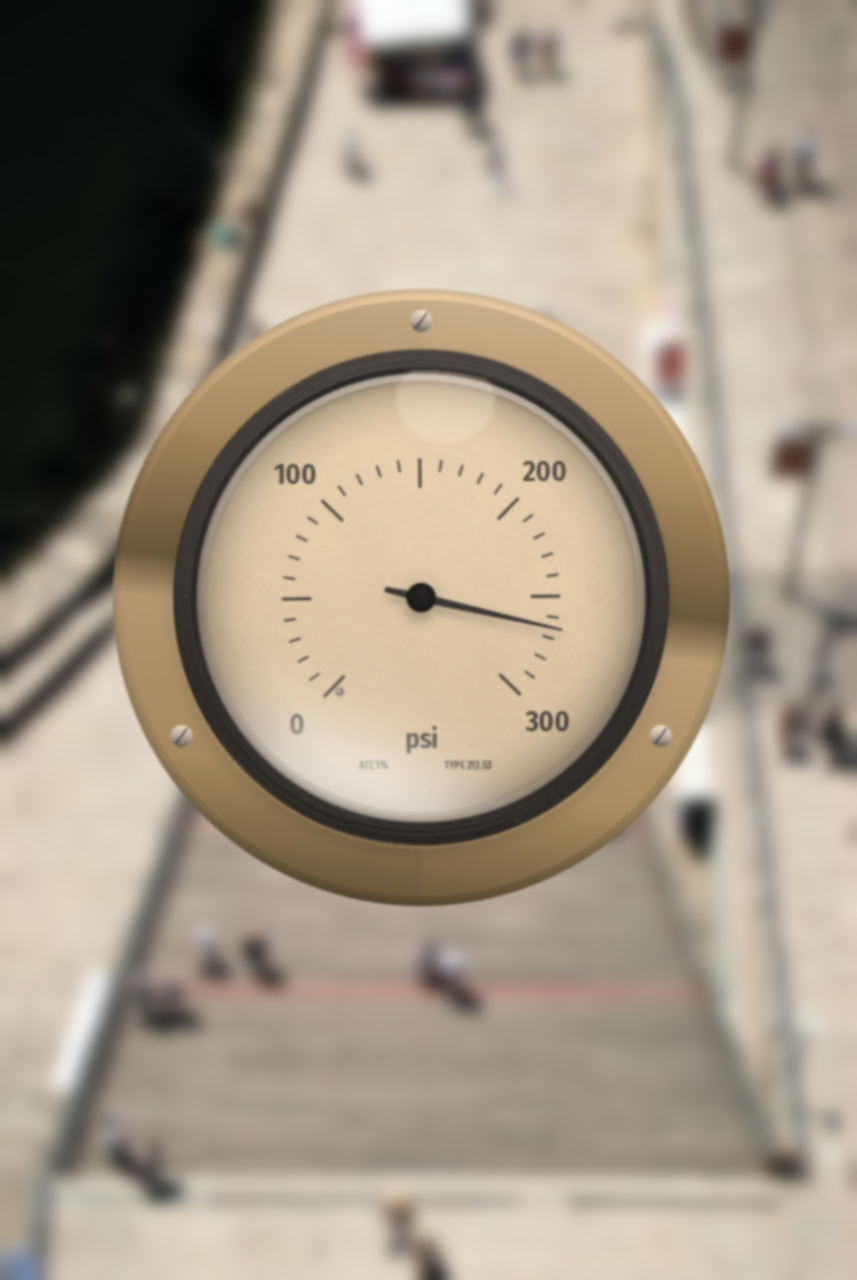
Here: 265 psi
